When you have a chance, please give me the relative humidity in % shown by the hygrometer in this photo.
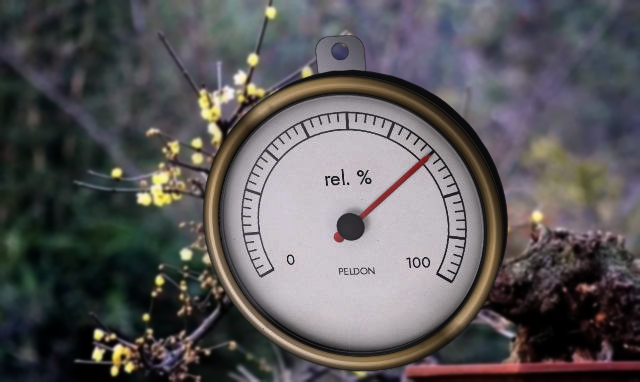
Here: 70 %
